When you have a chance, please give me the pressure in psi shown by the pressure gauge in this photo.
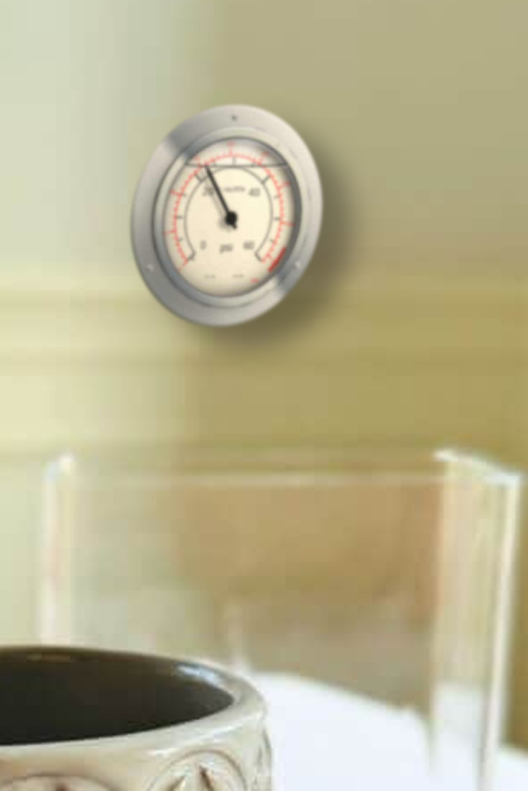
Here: 22.5 psi
